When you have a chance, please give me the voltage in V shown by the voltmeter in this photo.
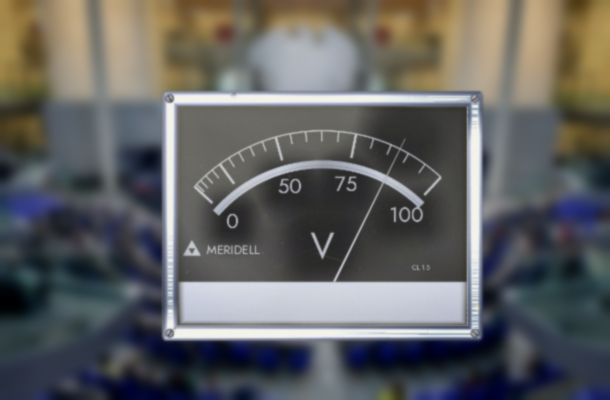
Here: 87.5 V
